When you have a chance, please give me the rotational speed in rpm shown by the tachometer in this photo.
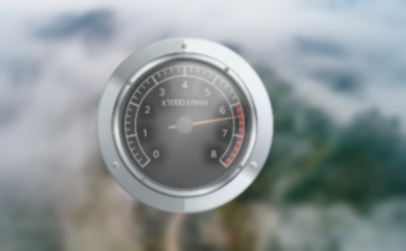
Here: 6400 rpm
